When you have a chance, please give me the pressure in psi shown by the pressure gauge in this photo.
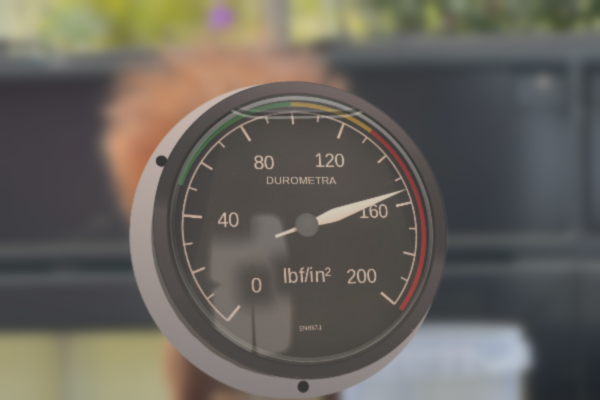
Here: 155 psi
